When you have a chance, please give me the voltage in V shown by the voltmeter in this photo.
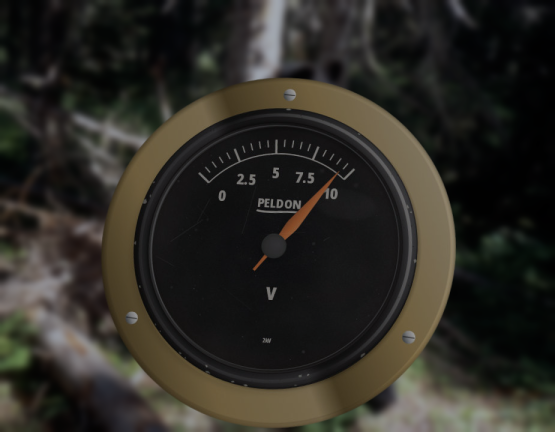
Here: 9.5 V
